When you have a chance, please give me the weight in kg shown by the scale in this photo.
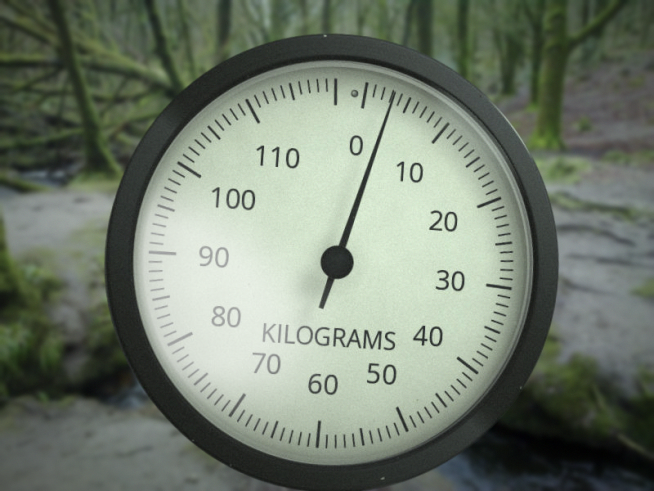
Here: 3 kg
